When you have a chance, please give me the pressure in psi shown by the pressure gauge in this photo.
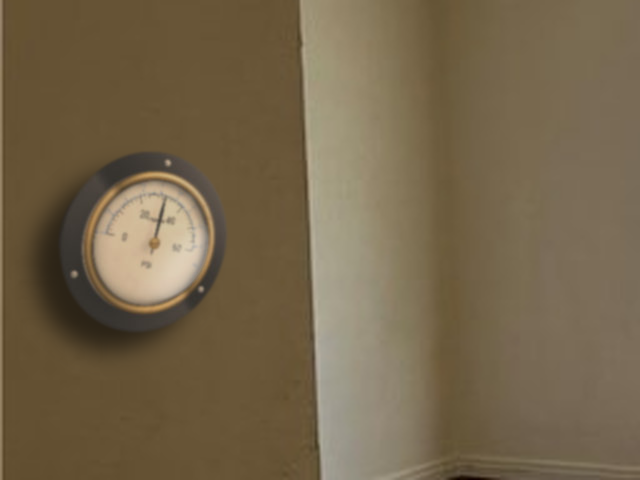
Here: 30 psi
